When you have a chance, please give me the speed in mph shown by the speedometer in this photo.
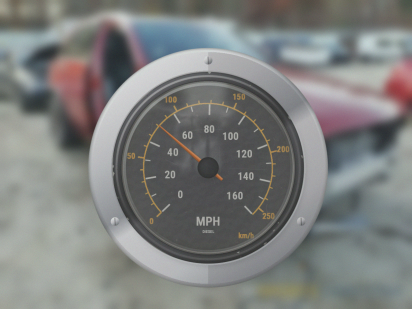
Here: 50 mph
